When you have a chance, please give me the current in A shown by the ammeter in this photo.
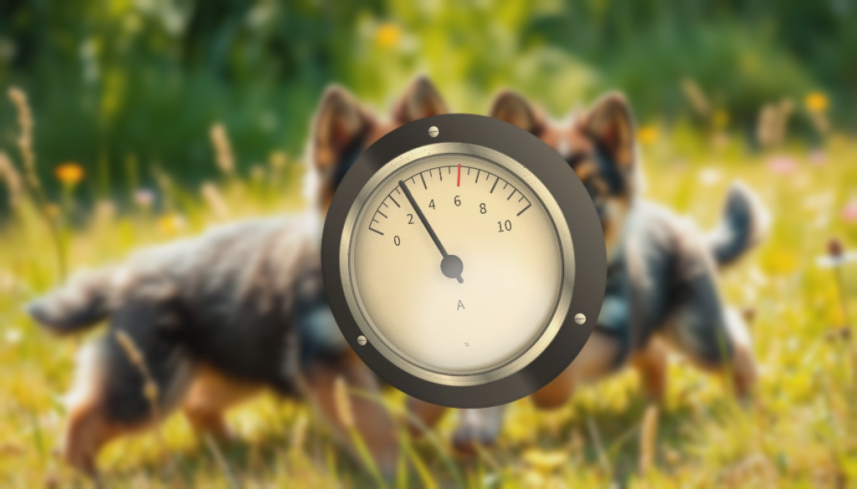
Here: 3 A
